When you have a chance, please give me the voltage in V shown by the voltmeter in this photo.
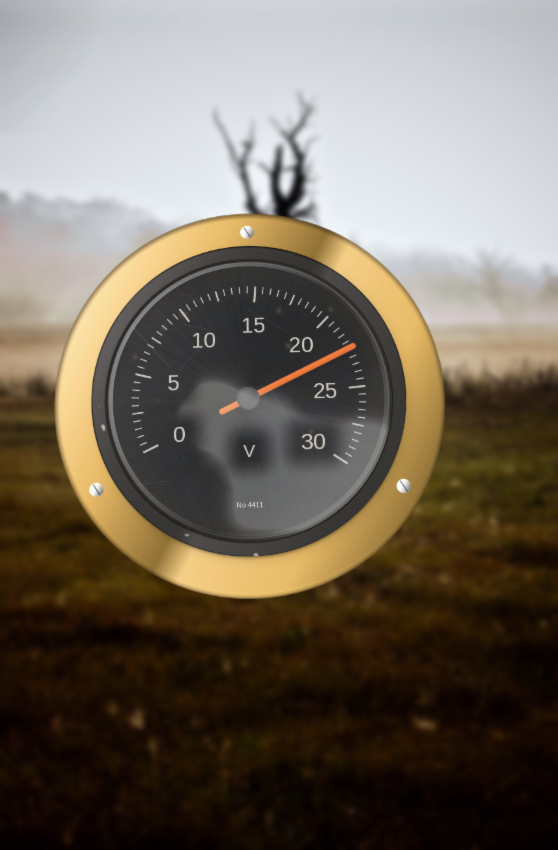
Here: 22.5 V
